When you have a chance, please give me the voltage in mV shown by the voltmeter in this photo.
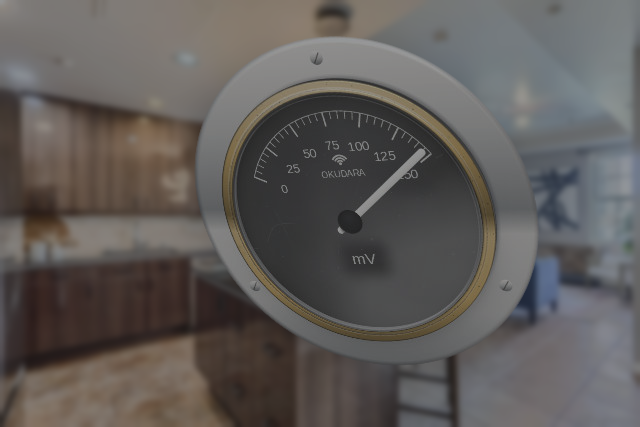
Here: 145 mV
